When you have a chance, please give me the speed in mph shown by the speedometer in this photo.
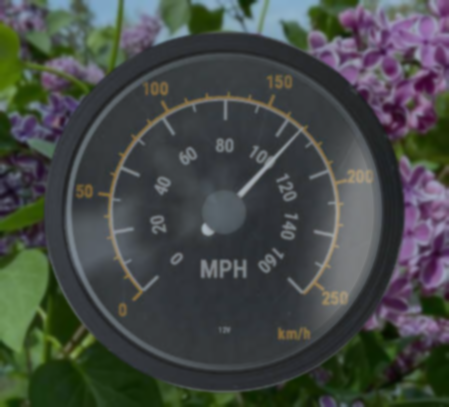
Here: 105 mph
